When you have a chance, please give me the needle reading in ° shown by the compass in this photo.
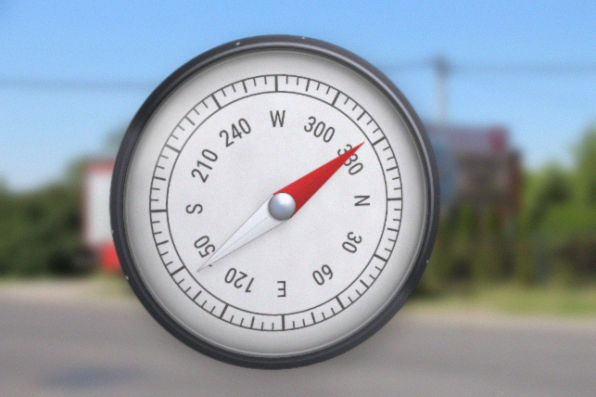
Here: 325 °
